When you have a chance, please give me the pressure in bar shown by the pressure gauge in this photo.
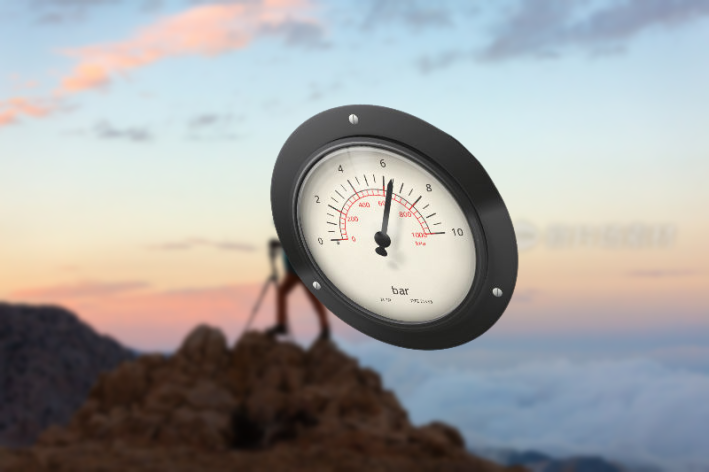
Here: 6.5 bar
